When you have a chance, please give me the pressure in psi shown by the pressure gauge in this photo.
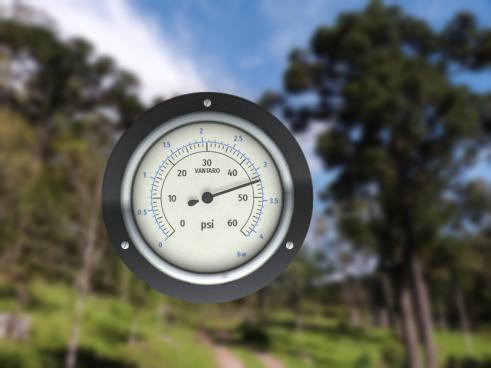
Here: 46 psi
